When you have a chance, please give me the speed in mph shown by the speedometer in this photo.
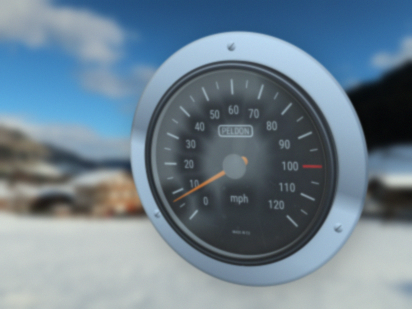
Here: 7.5 mph
